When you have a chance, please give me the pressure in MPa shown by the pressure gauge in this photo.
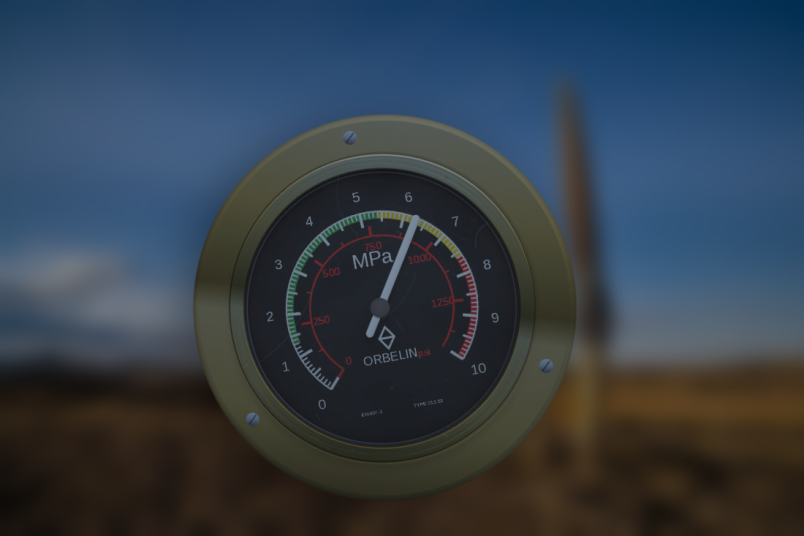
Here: 6.3 MPa
